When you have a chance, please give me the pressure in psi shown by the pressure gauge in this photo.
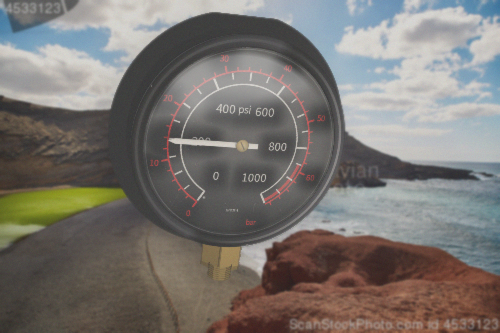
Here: 200 psi
